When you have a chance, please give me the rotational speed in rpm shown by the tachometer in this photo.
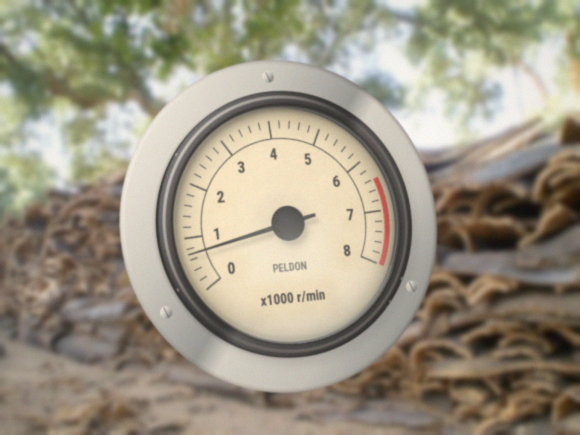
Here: 700 rpm
